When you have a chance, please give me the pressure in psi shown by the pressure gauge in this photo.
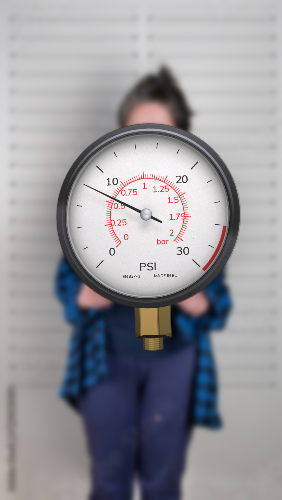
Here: 8 psi
